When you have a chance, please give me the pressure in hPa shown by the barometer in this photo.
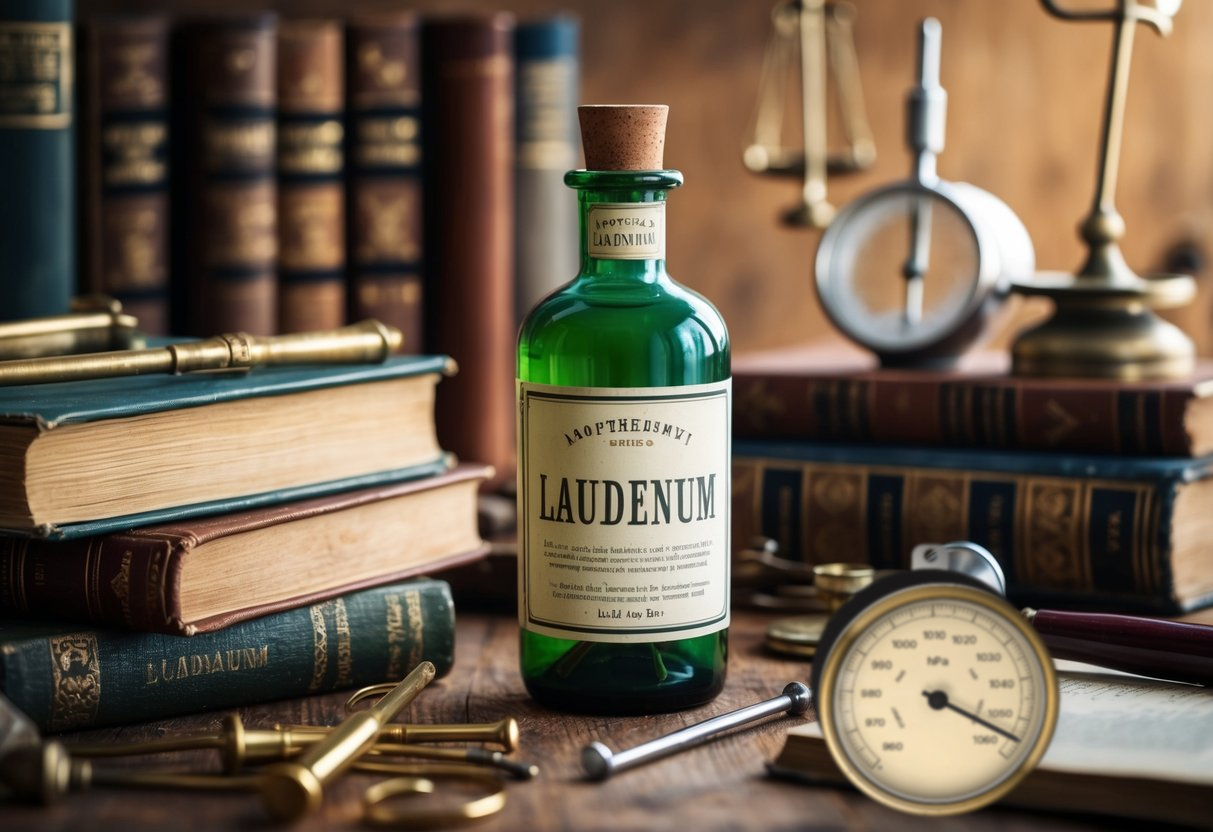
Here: 1055 hPa
